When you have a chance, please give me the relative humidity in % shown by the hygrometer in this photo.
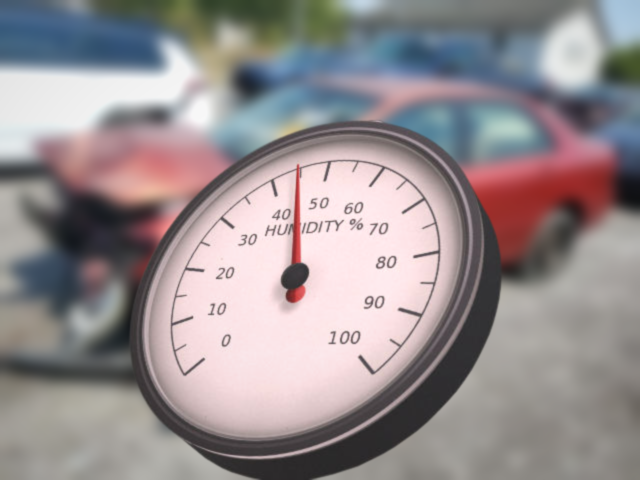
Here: 45 %
